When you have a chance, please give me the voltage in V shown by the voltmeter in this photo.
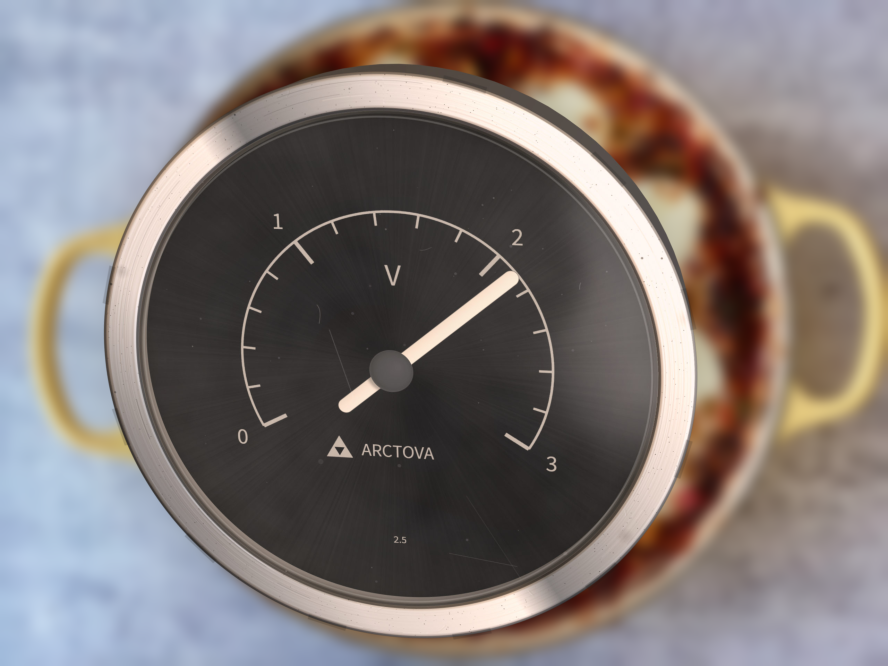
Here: 2.1 V
